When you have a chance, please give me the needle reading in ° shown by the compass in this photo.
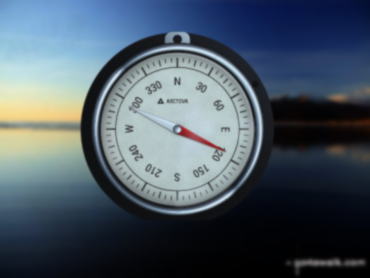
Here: 115 °
